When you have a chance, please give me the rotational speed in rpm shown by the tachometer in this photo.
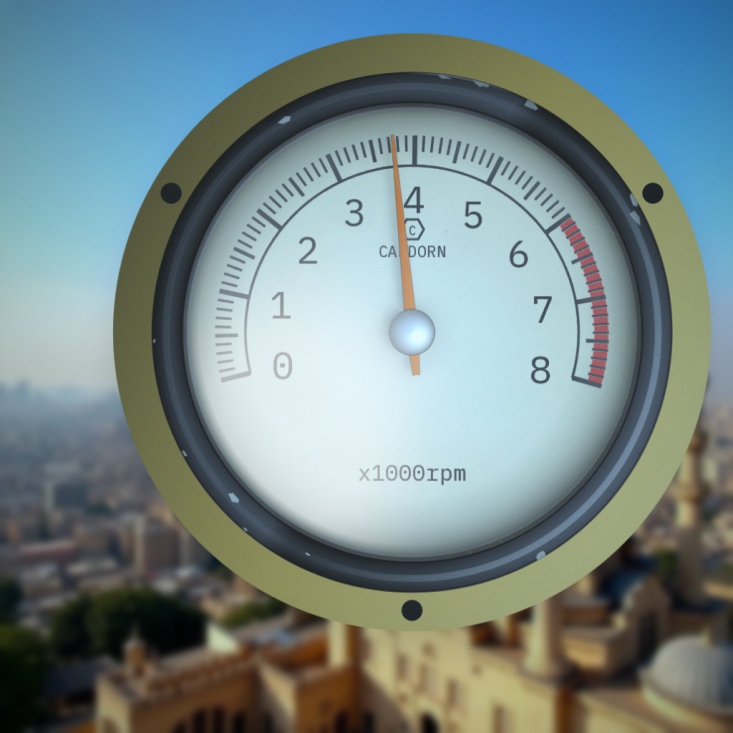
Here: 3750 rpm
